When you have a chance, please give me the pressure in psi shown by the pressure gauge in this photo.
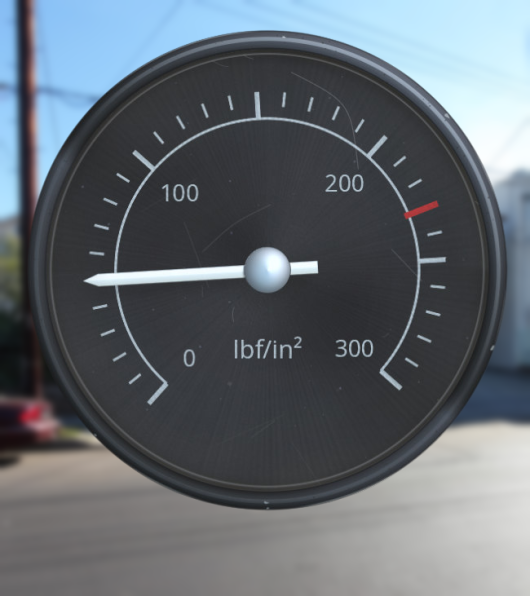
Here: 50 psi
